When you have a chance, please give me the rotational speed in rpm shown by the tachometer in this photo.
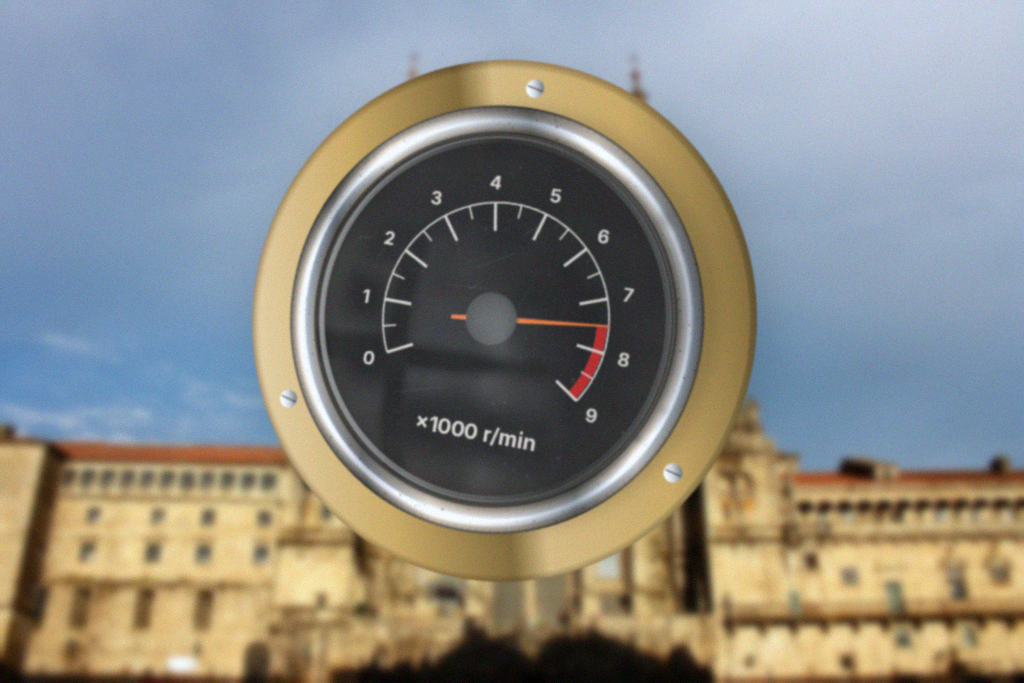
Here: 7500 rpm
